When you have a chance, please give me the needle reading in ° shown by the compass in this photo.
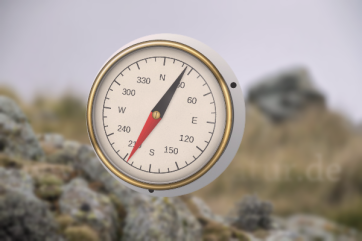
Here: 205 °
